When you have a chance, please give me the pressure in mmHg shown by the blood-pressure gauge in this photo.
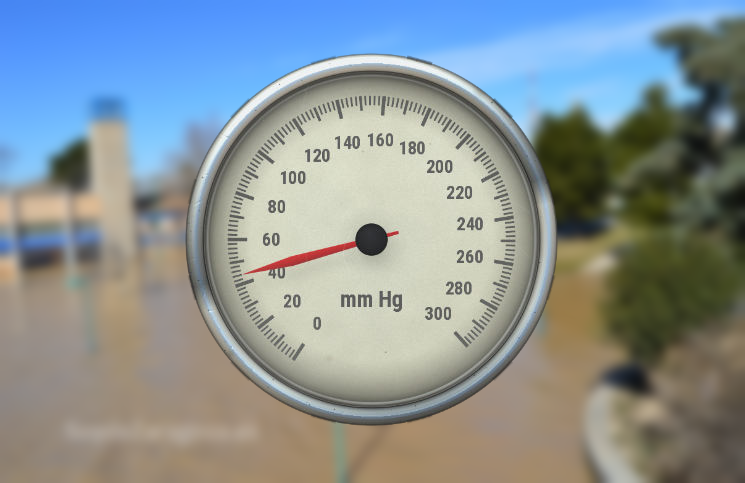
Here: 44 mmHg
